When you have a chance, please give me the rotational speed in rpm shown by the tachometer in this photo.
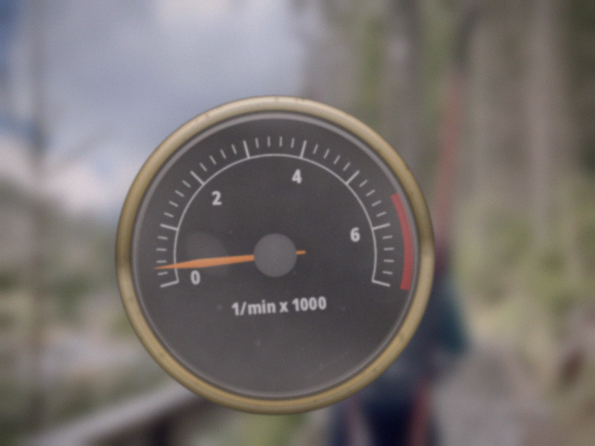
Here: 300 rpm
